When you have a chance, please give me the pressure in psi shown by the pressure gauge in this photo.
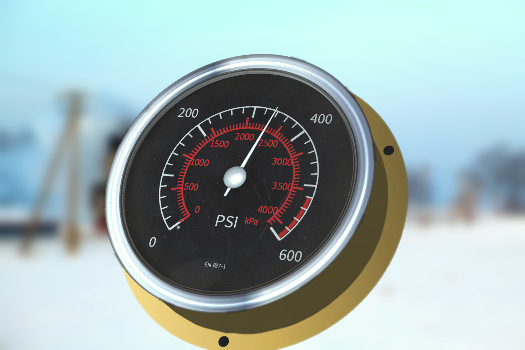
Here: 340 psi
